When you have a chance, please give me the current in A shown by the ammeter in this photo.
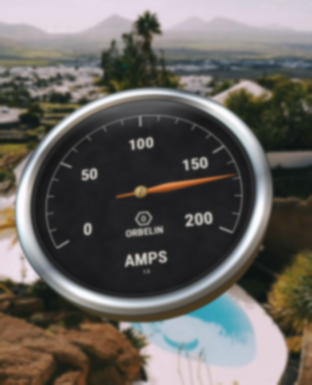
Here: 170 A
